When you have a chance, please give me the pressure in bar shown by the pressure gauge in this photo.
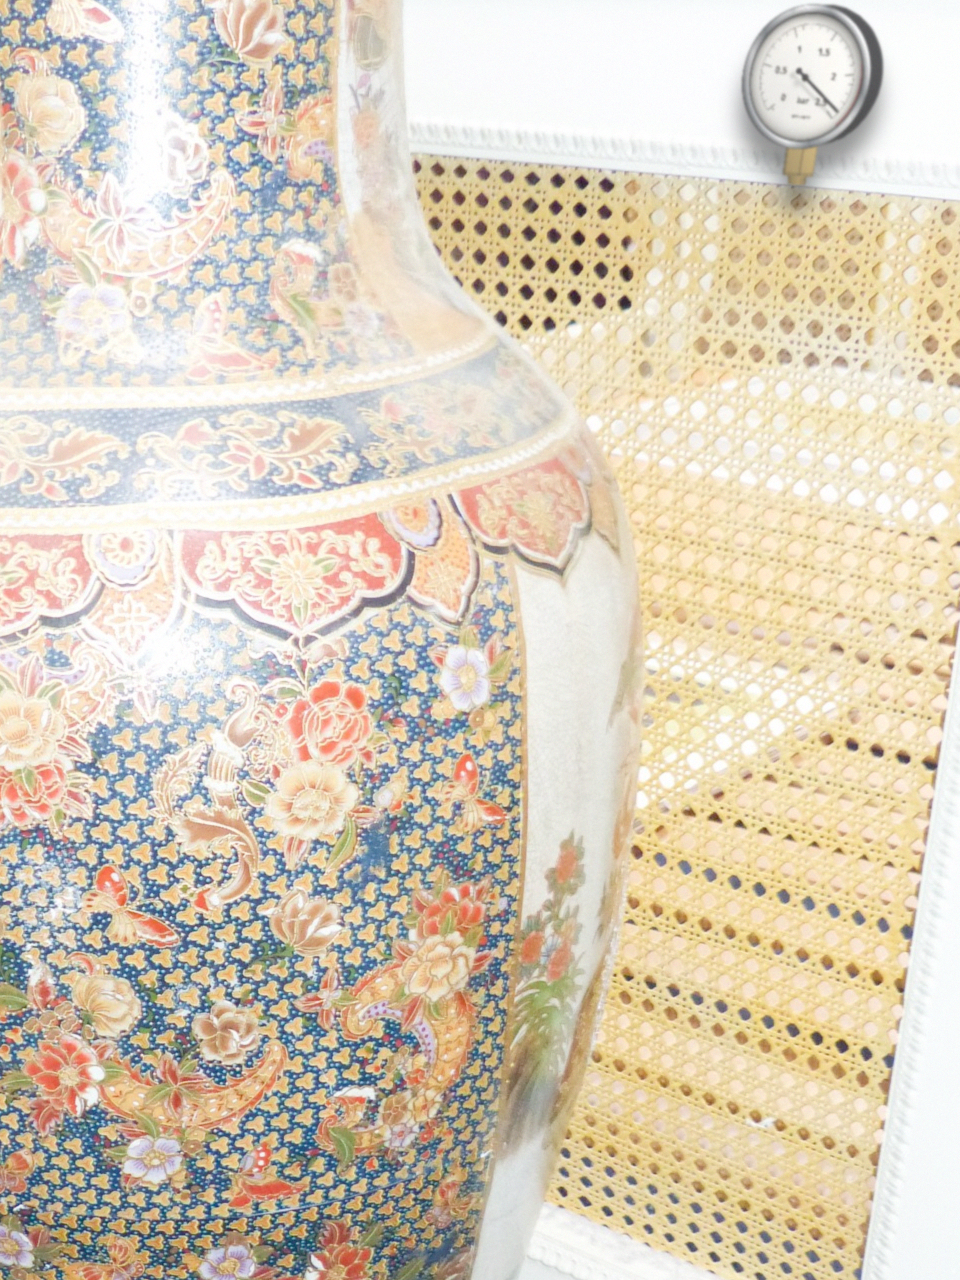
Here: 2.4 bar
